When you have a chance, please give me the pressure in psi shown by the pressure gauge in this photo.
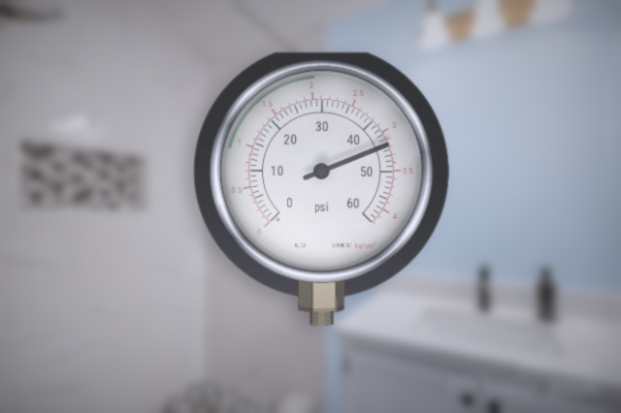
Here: 45 psi
